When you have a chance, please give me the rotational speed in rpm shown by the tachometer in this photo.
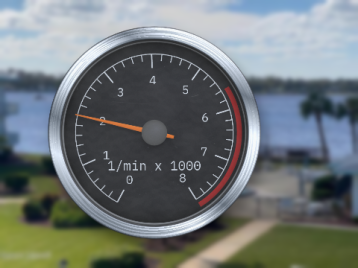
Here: 2000 rpm
